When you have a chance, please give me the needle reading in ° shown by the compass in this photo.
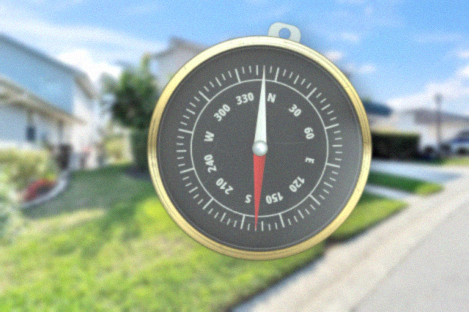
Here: 170 °
